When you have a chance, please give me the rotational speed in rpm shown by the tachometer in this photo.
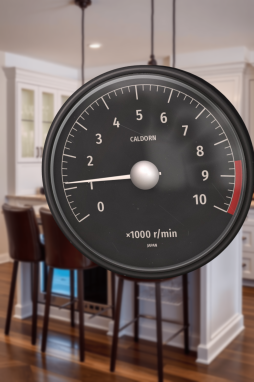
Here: 1200 rpm
